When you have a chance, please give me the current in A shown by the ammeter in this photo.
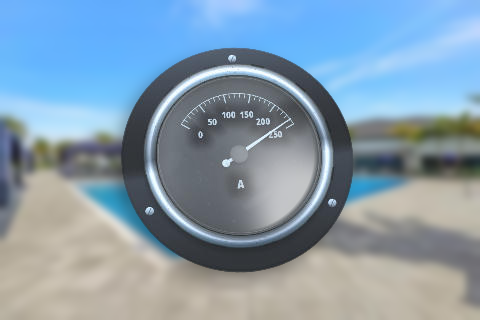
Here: 240 A
